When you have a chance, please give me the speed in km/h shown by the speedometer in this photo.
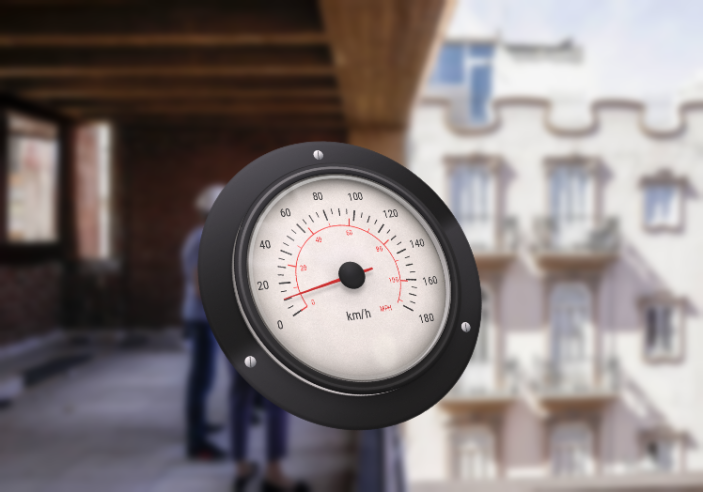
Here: 10 km/h
